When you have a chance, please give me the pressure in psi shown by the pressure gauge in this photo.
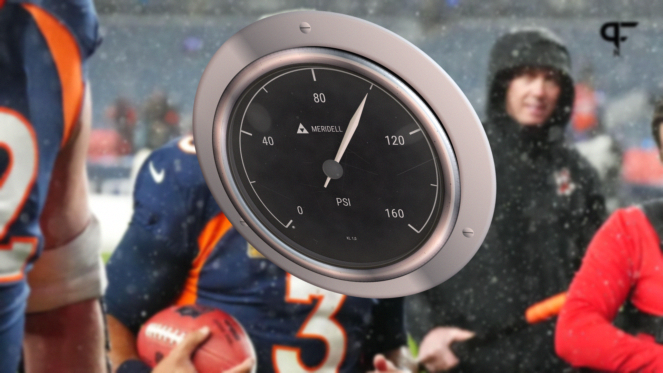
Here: 100 psi
